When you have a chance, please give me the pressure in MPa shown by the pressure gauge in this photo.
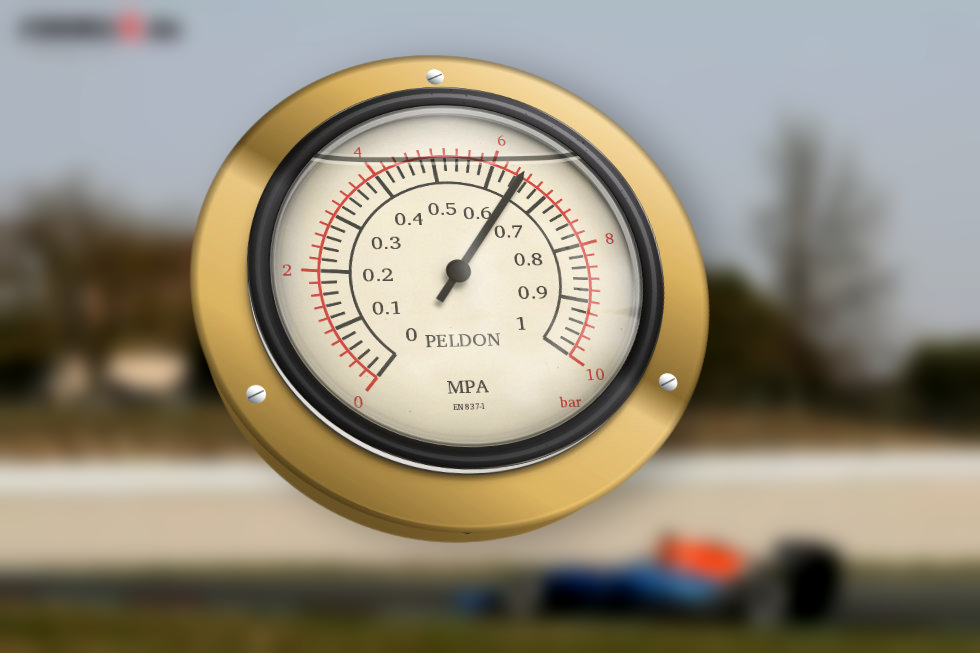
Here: 0.65 MPa
